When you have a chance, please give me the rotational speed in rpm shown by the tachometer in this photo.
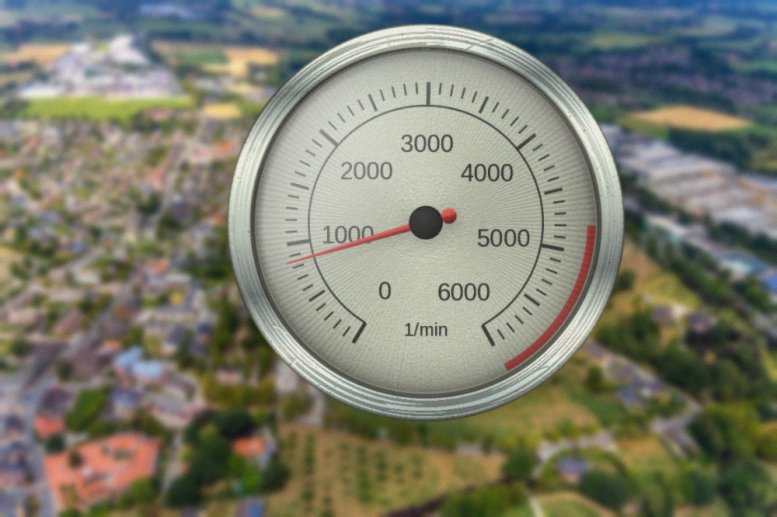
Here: 850 rpm
